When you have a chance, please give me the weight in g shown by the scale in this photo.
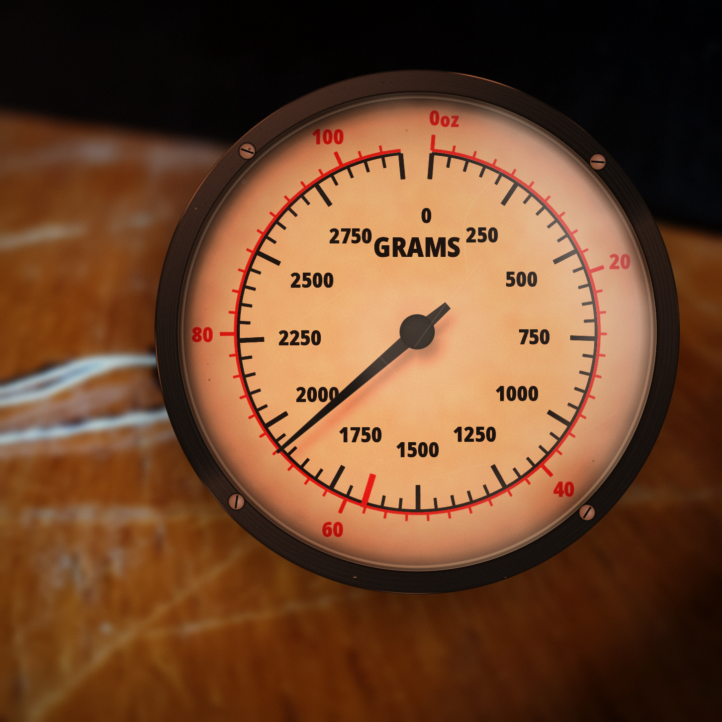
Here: 1925 g
